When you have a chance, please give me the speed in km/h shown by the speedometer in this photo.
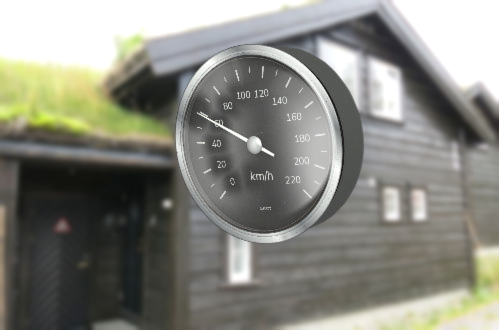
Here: 60 km/h
